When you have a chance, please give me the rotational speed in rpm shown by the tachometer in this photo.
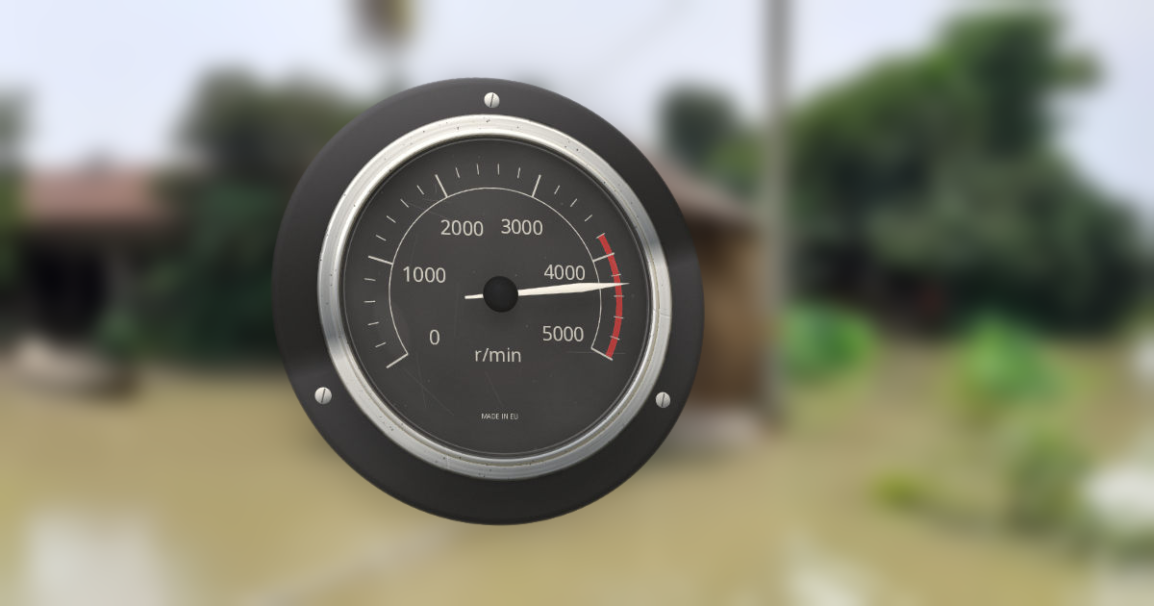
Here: 4300 rpm
